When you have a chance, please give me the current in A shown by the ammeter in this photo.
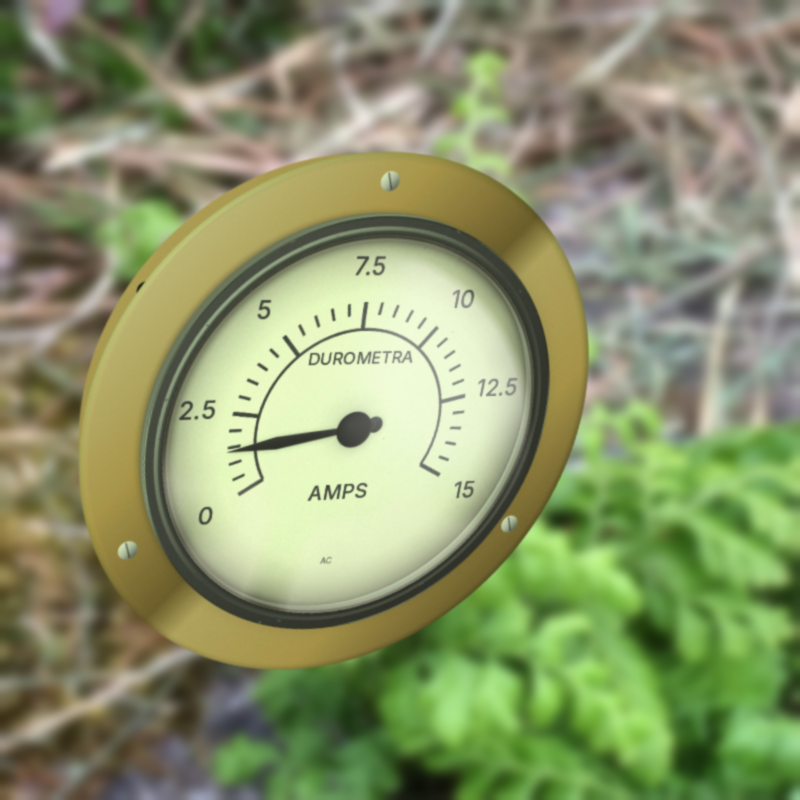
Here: 1.5 A
